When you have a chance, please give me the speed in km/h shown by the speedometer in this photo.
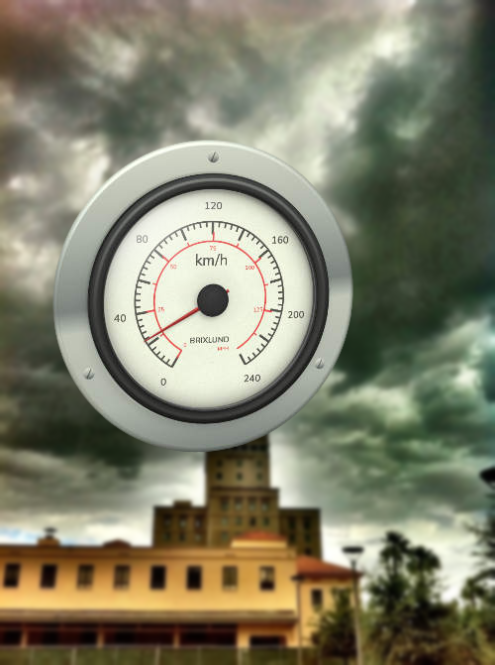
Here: 24 km/h
